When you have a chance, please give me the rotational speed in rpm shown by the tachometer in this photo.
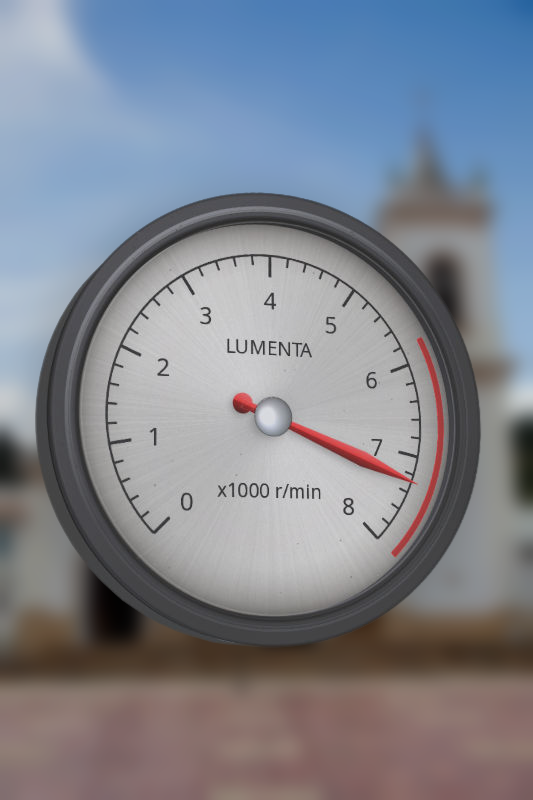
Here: 7300 rpm
